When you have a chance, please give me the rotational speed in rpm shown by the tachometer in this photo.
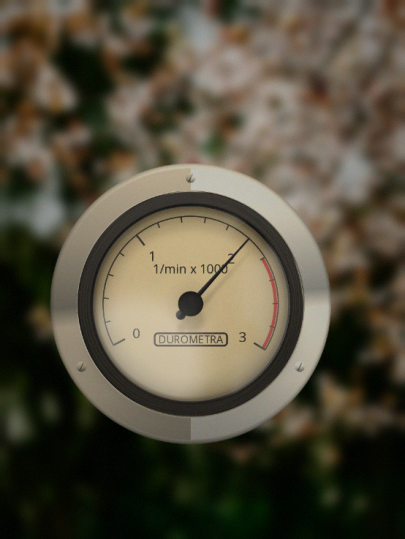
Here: 2000 rpm
